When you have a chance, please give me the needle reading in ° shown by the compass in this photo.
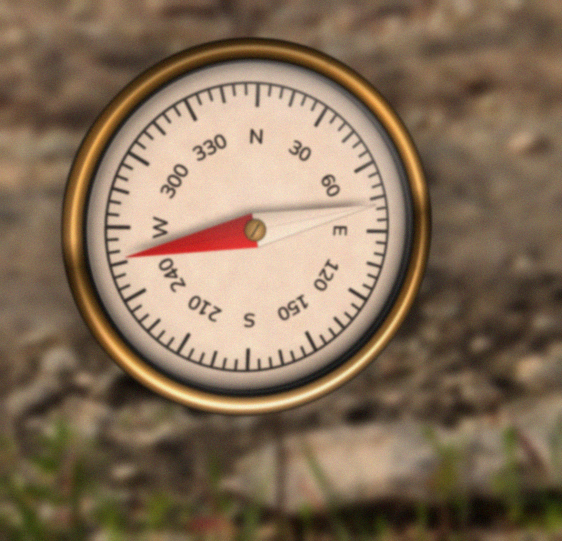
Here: 257.5 °
